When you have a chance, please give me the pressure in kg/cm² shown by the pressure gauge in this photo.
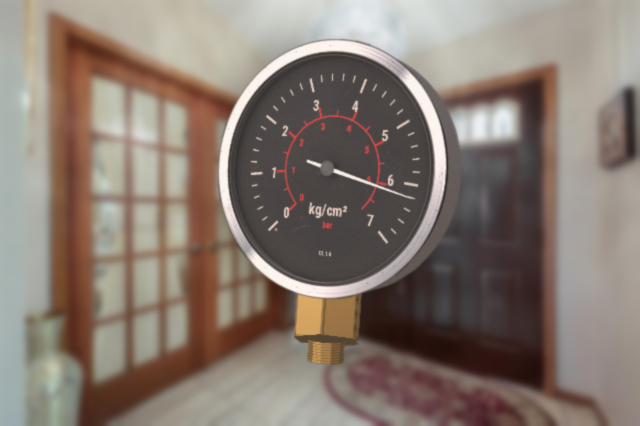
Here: 6.2 kg/cm²
